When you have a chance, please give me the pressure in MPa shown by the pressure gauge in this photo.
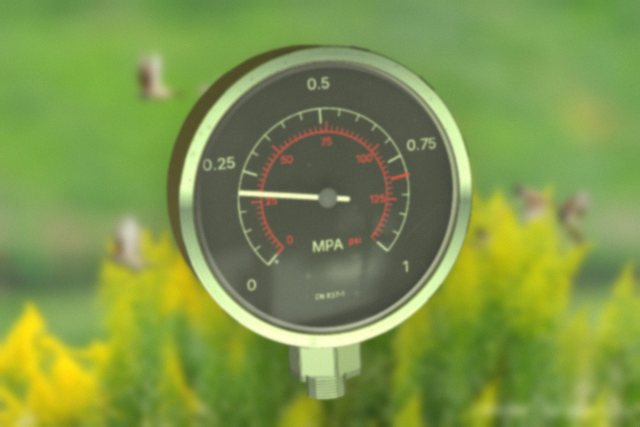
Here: 0.2 MPa
